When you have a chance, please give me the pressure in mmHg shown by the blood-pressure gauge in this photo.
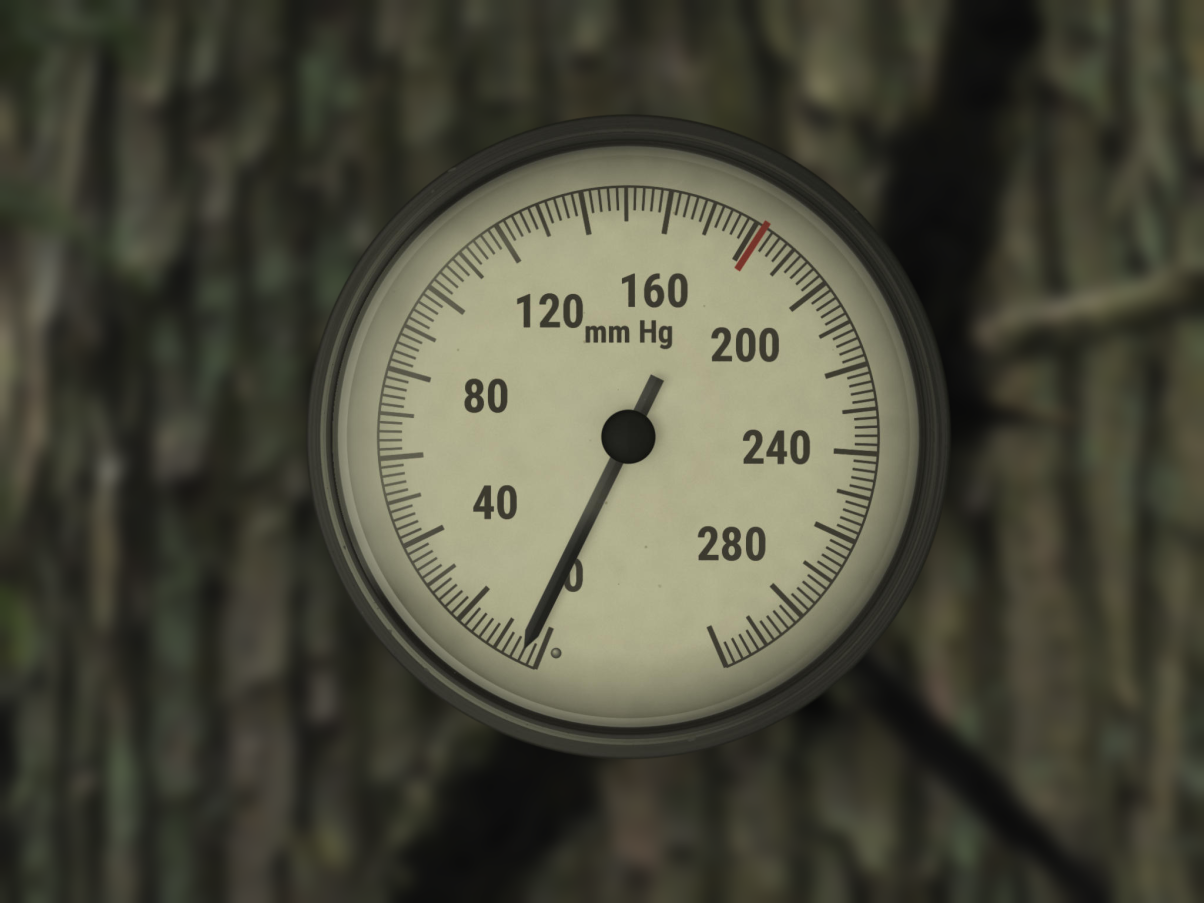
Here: 4 mmHg
